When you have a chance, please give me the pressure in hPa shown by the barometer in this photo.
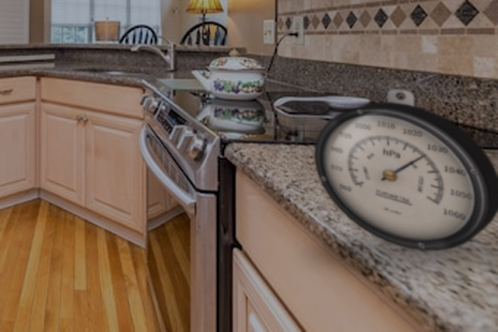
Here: 1030 hPa
